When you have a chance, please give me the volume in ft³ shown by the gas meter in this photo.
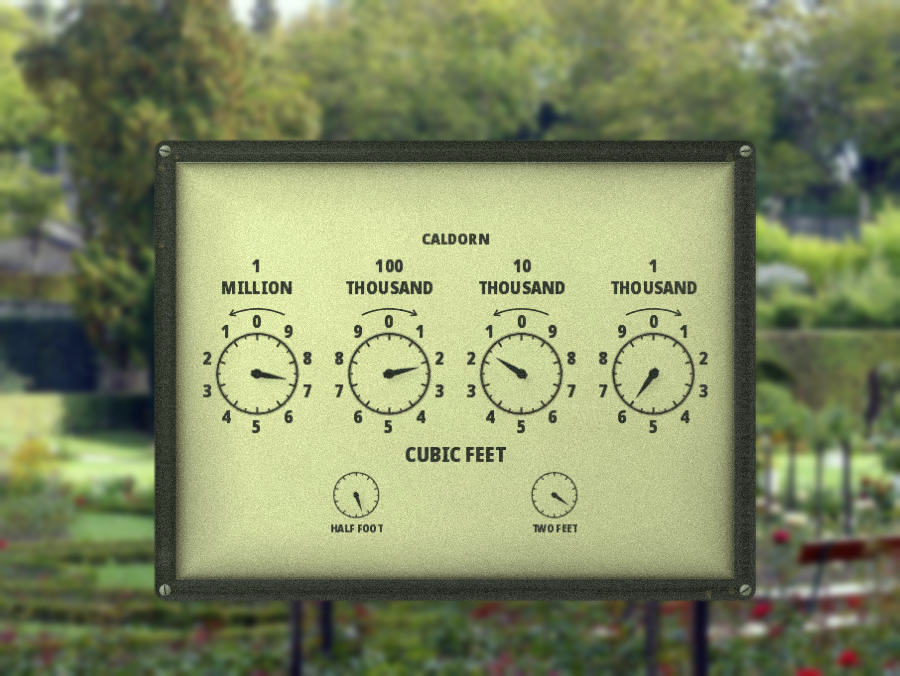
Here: 721600 ft³
